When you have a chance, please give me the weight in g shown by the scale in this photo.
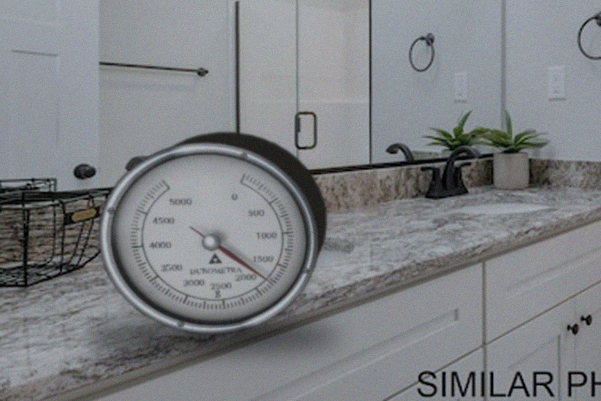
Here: 1750 g
